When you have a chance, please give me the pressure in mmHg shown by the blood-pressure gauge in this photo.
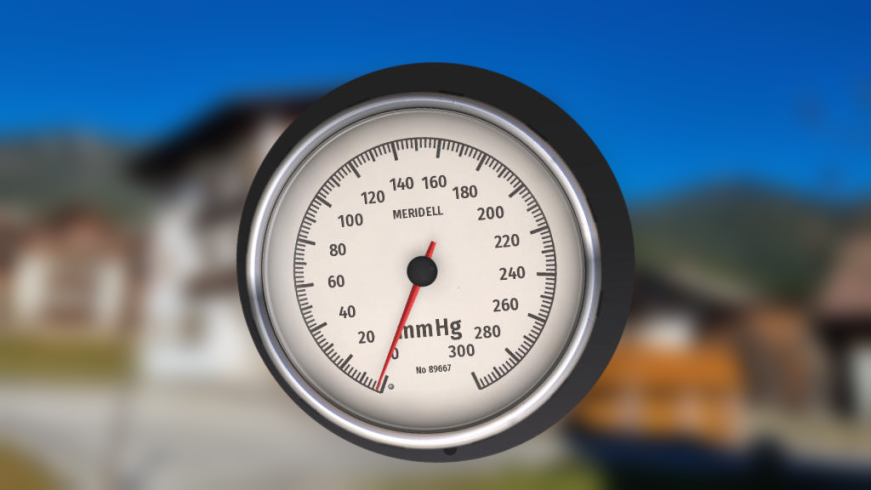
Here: 2 mmHg
